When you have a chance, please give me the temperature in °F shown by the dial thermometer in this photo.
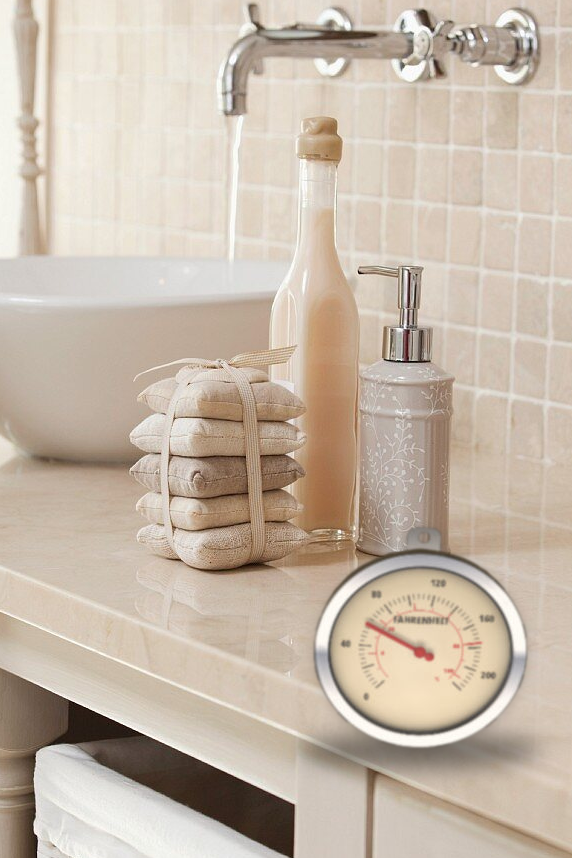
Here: 60 °F
